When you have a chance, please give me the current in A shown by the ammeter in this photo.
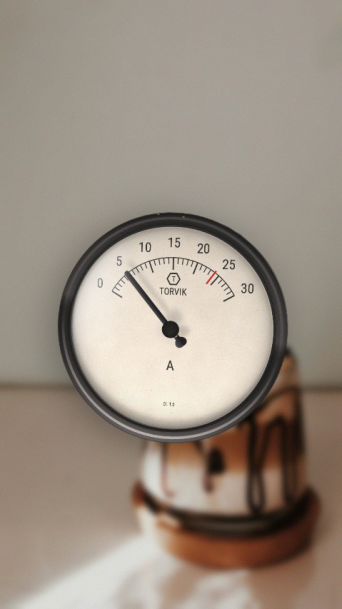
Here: 5 A
